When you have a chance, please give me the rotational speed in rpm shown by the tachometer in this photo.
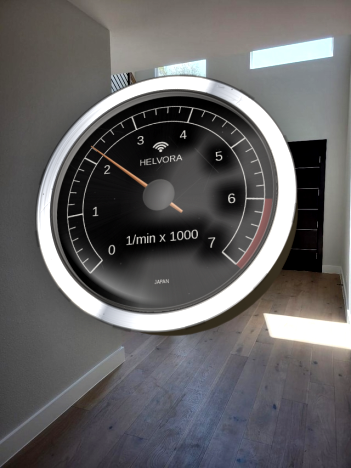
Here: 2200 rpm
